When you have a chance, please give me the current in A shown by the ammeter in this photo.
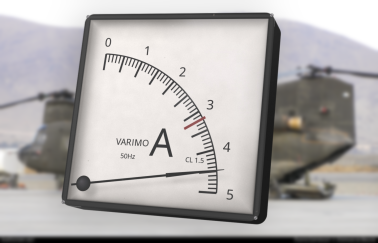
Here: 4.5 A
